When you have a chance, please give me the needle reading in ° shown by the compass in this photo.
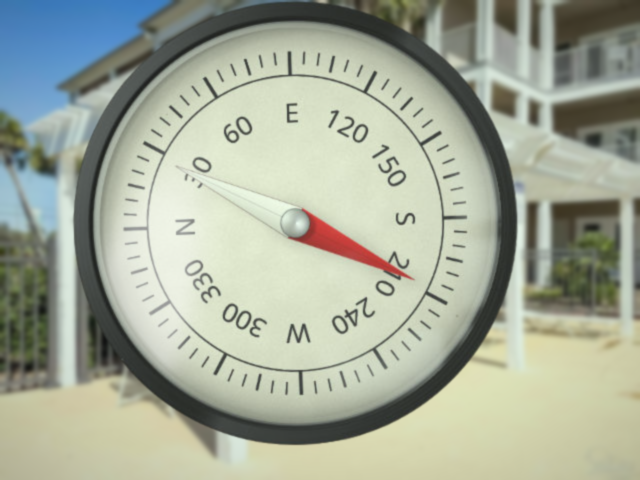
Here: 207.5 °
